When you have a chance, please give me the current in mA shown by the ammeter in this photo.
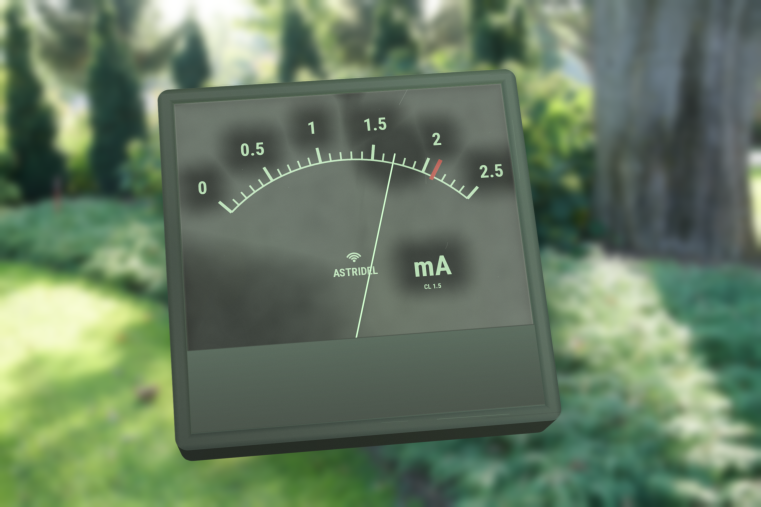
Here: 1.7 mA
